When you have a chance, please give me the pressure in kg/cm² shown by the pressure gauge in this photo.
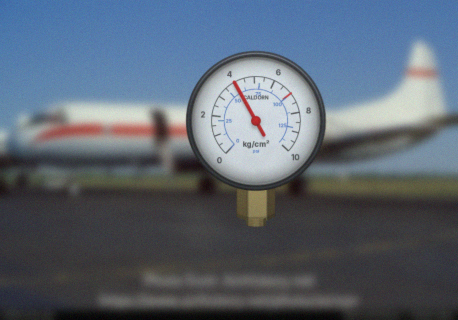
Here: 4 kg/cm²
